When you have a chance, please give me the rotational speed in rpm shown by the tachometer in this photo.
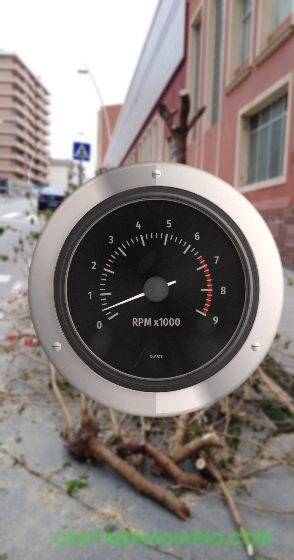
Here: 400 rpm
